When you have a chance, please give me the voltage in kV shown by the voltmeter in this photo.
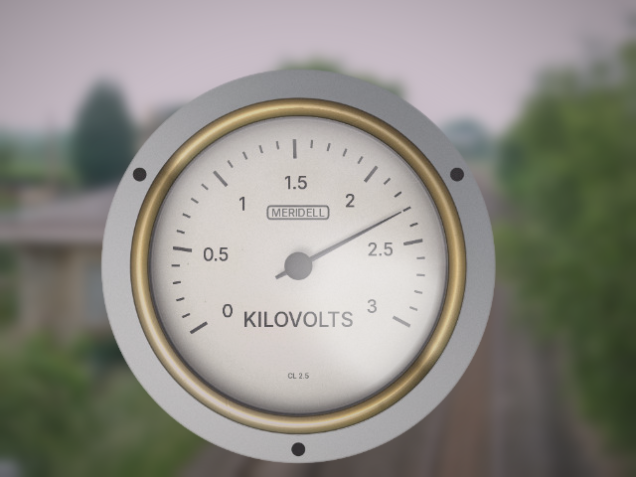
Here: 2.3 kV
